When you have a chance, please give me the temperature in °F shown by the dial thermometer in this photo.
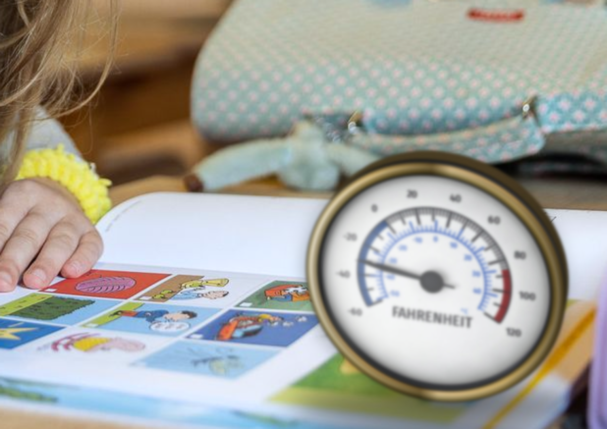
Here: -30 °F
